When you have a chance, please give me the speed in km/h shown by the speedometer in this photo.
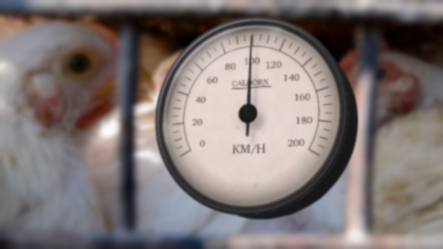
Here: 100 km/h
